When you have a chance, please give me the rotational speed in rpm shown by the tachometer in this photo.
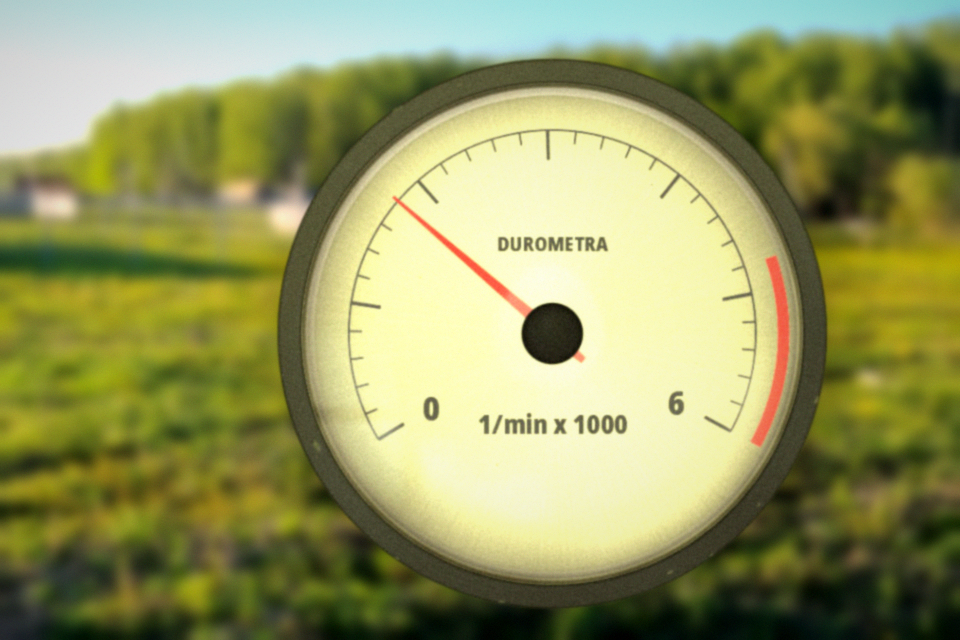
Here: 1800 rpm
